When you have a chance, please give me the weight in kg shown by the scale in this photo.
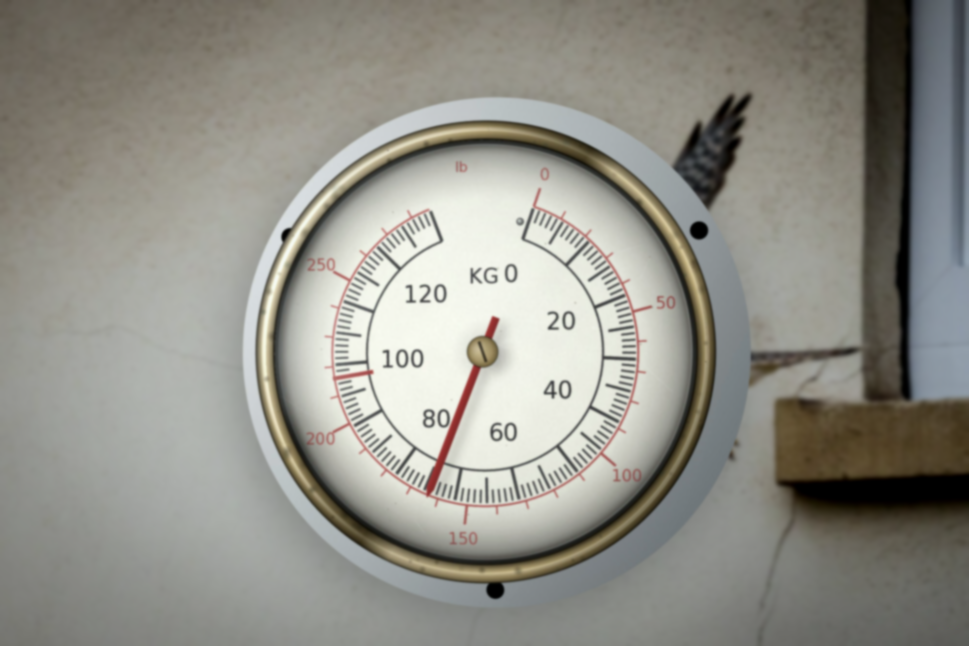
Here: 74 kg
